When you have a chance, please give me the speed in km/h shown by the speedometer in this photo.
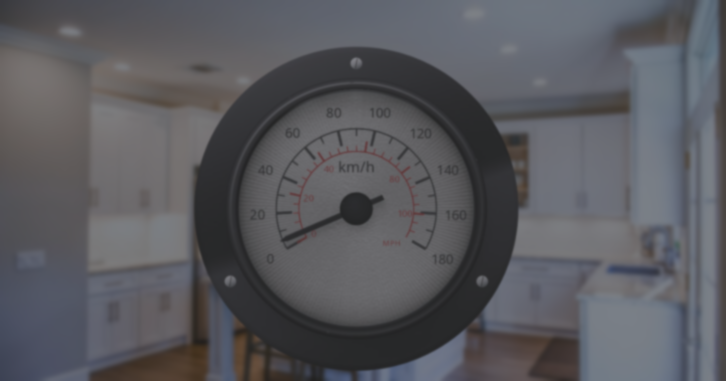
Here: 5 km/h
